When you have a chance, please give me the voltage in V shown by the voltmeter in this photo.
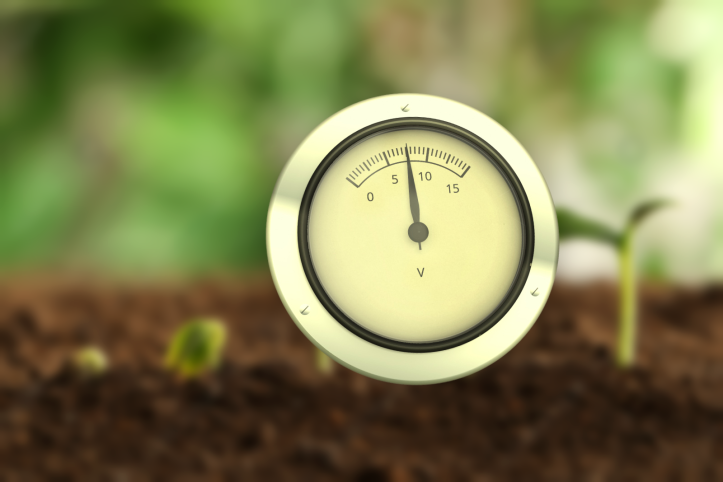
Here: 7.5 V
